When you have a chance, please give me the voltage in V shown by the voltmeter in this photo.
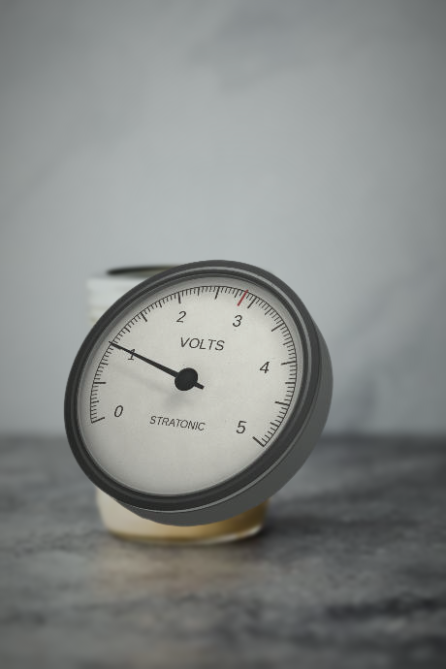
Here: 1 V
